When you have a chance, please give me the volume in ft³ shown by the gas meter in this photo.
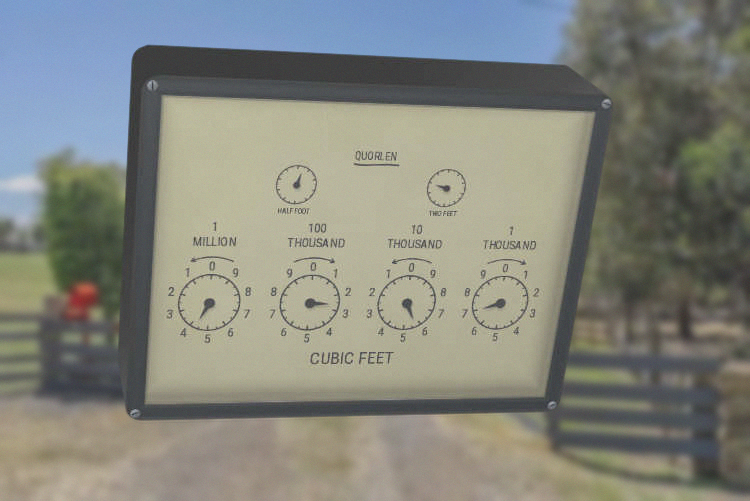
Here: 425700 ft³
